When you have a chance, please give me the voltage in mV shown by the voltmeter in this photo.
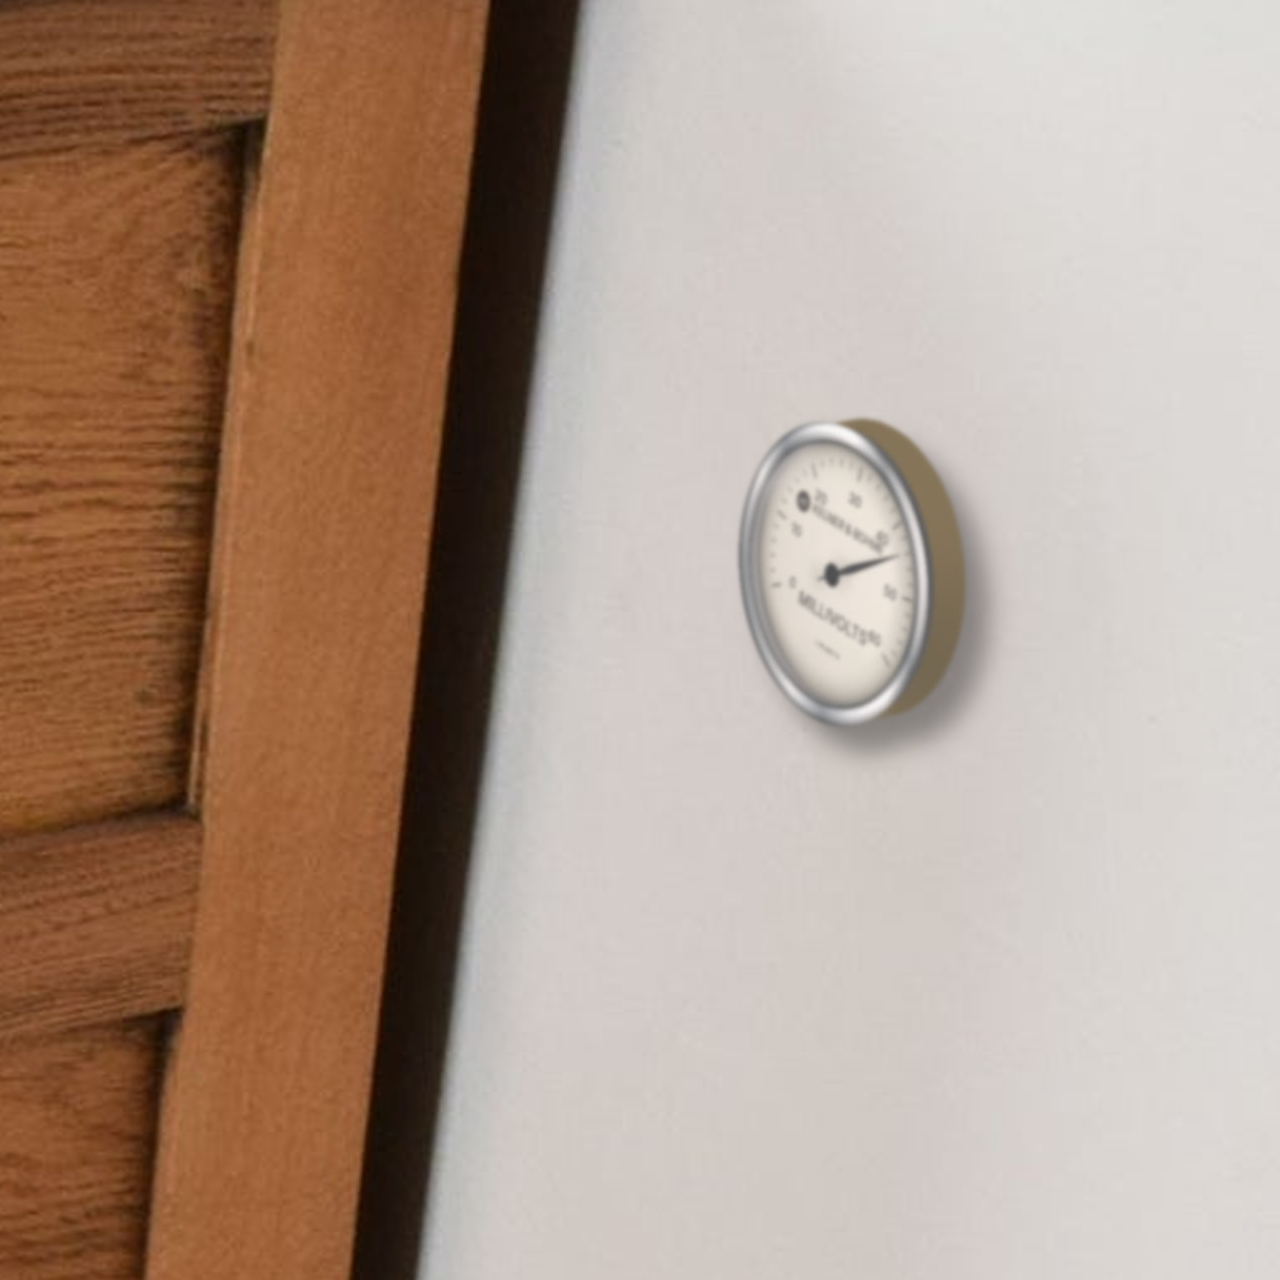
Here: 44 mV
